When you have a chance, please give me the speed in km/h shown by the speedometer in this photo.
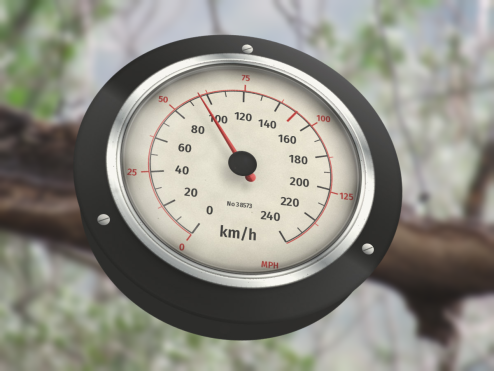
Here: 95 km/h
